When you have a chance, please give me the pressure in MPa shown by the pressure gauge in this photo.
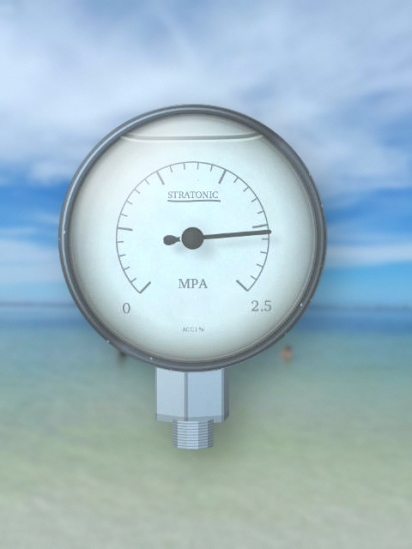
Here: 2.05 MPa
